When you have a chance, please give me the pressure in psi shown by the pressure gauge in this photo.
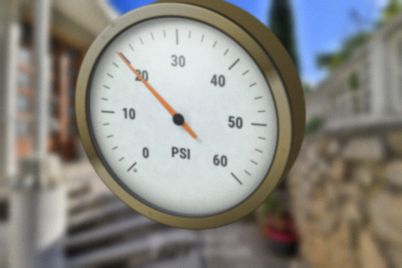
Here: 20 psi
